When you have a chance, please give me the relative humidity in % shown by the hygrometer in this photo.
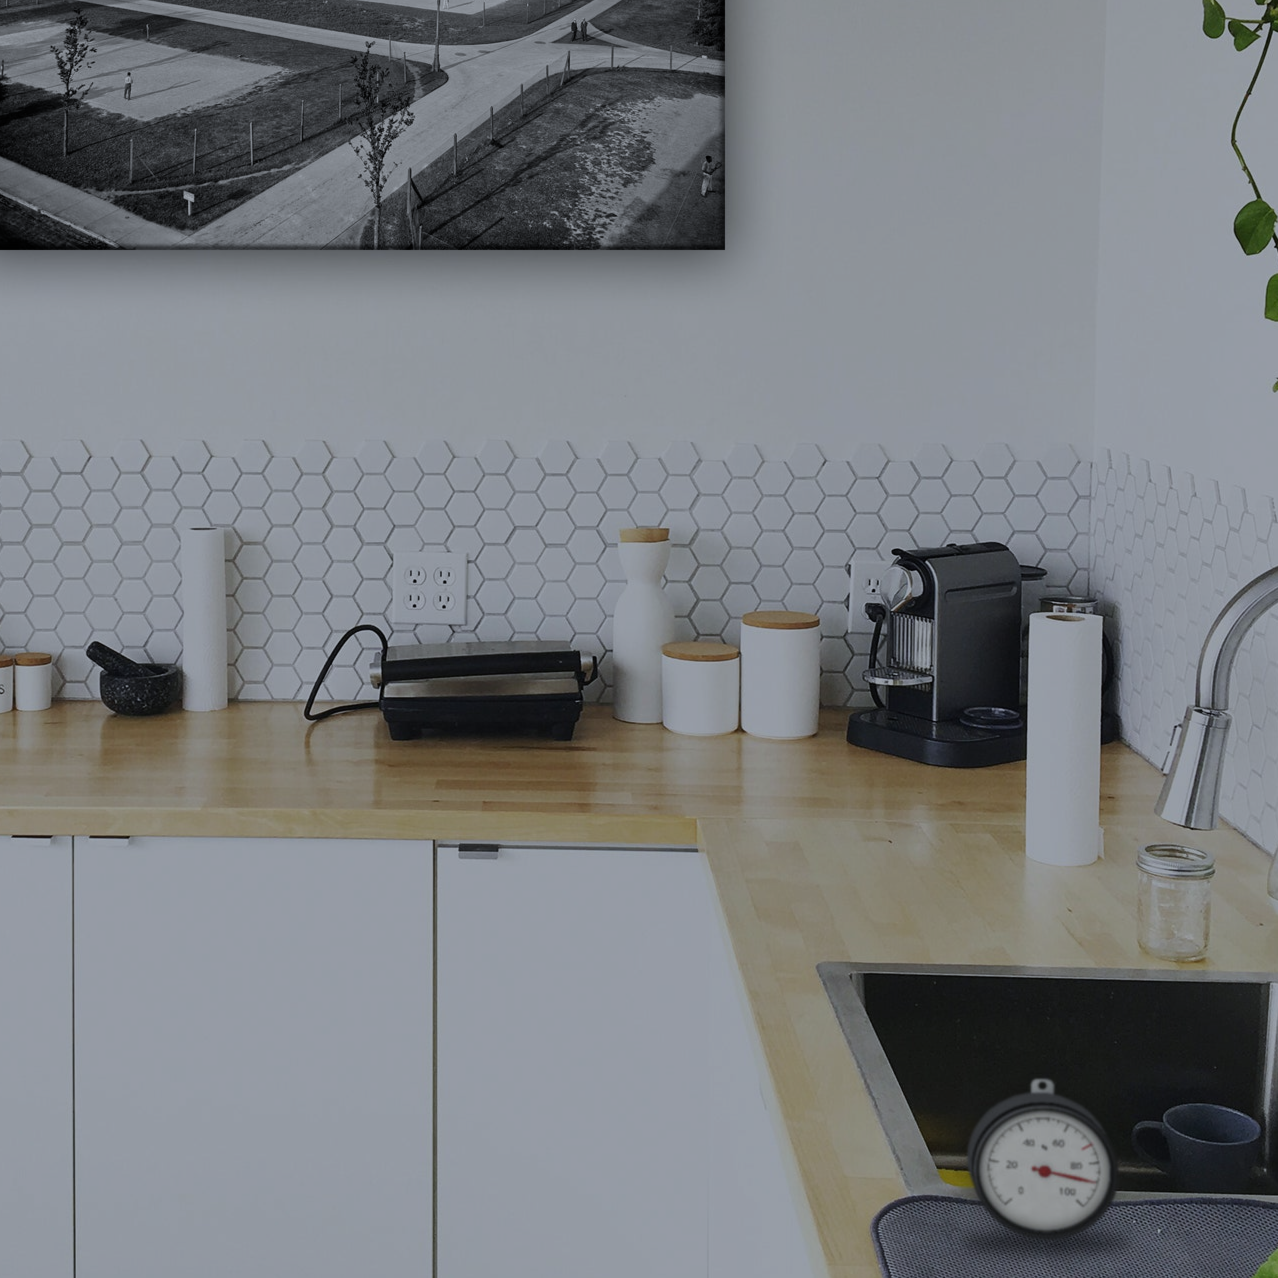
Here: 88 %
